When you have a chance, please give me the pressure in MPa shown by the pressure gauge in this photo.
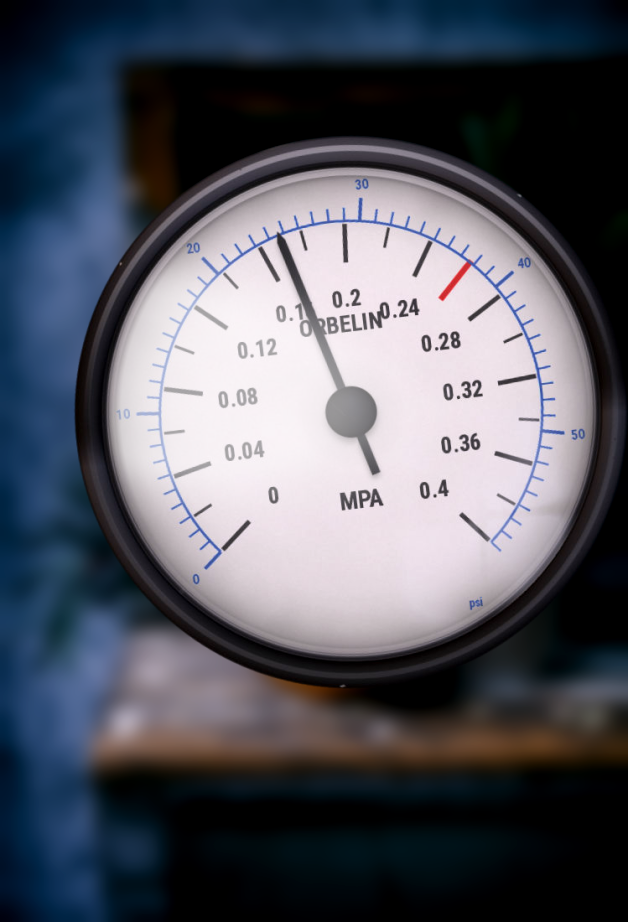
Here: 0.17 MPa
